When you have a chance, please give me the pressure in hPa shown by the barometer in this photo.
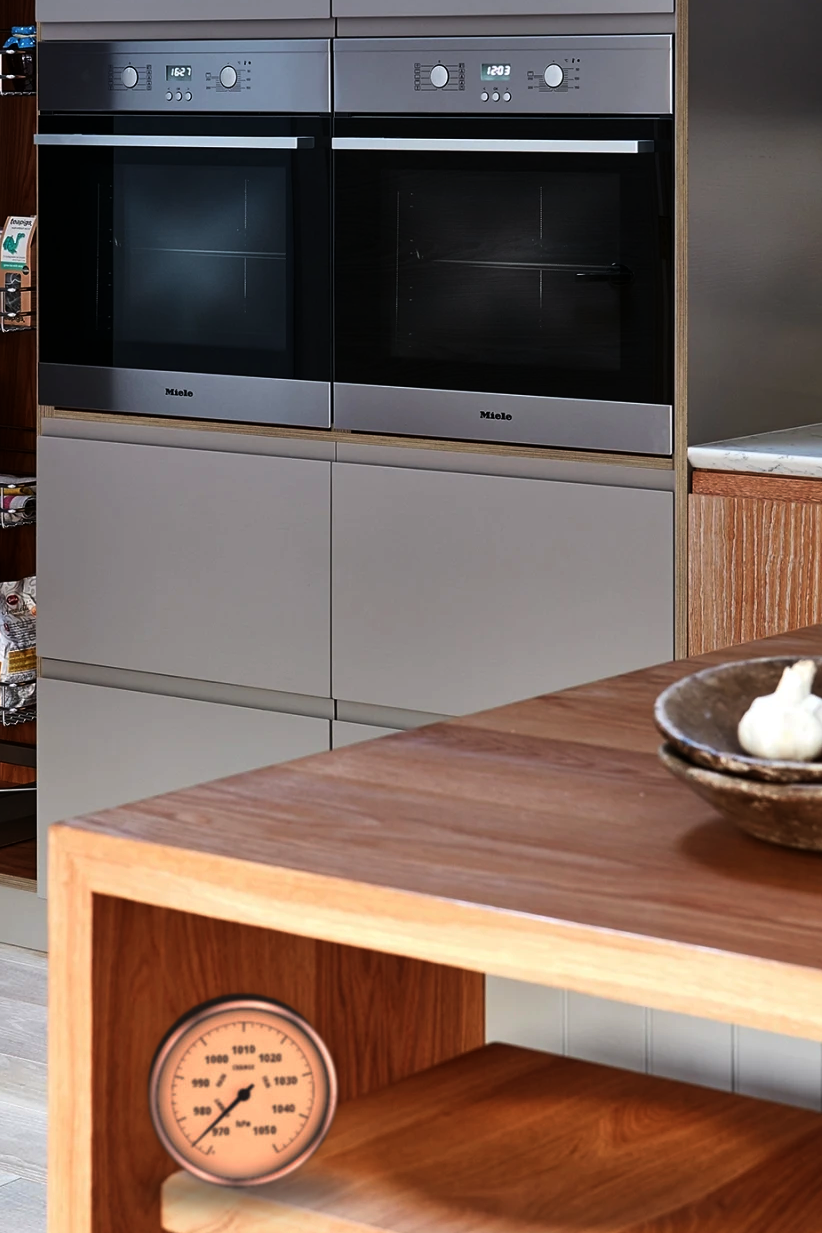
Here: 974 hPa
